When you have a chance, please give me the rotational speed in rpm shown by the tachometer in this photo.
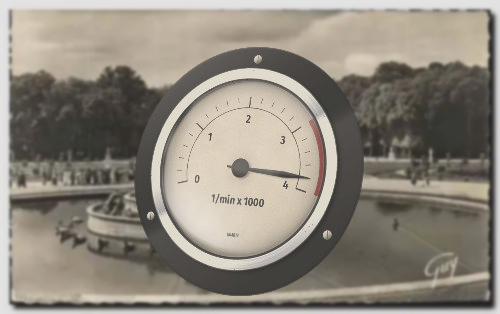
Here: 3800 rpm
